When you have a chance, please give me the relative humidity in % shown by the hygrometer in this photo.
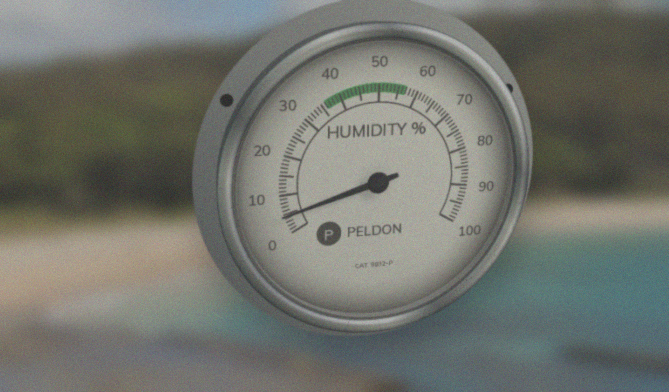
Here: 5 %
